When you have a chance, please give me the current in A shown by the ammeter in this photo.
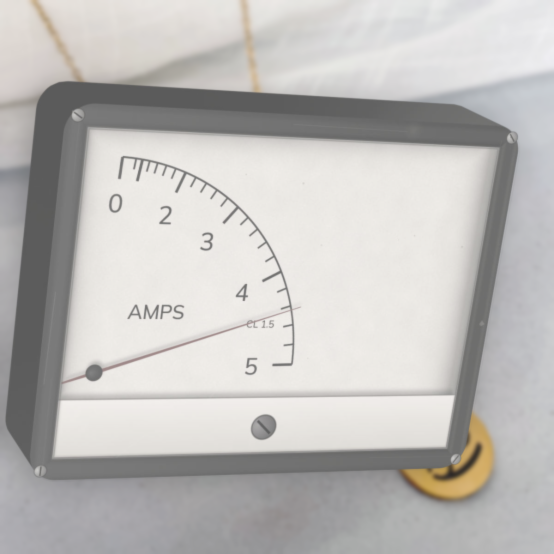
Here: 4.4 A
